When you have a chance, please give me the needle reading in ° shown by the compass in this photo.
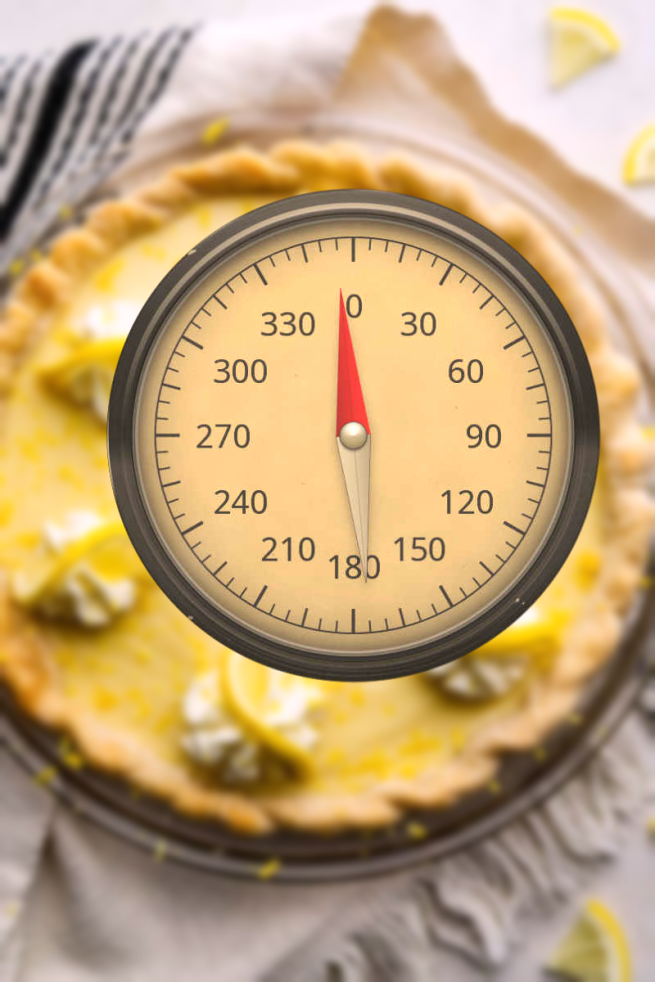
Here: 355 °
